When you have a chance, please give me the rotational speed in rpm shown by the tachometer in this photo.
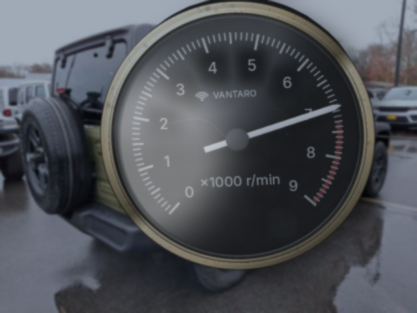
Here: 7000 rpm
